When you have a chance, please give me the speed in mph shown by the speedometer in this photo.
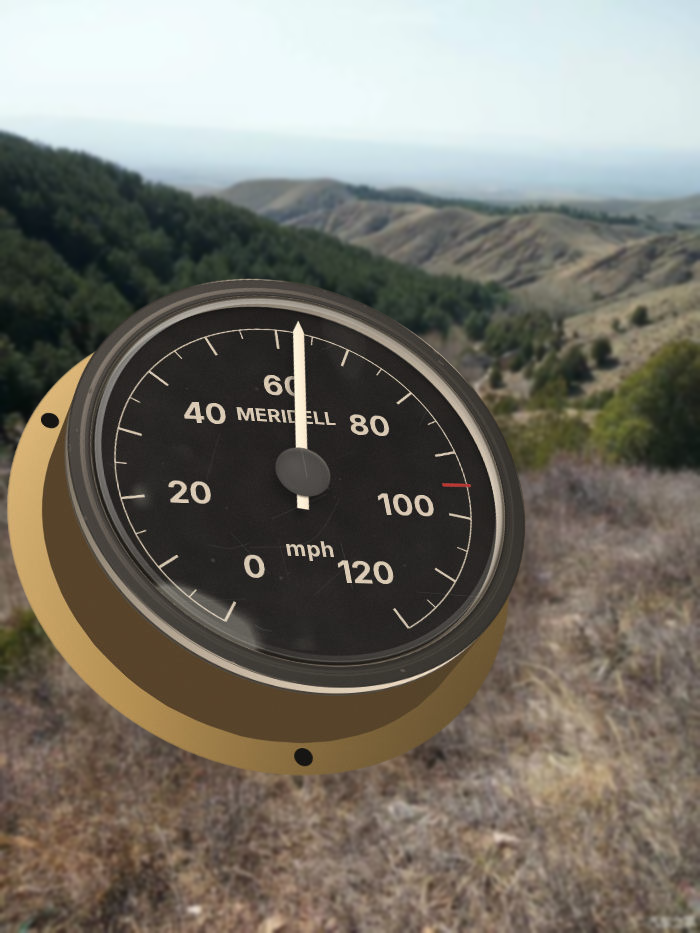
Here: 62.5 mph
